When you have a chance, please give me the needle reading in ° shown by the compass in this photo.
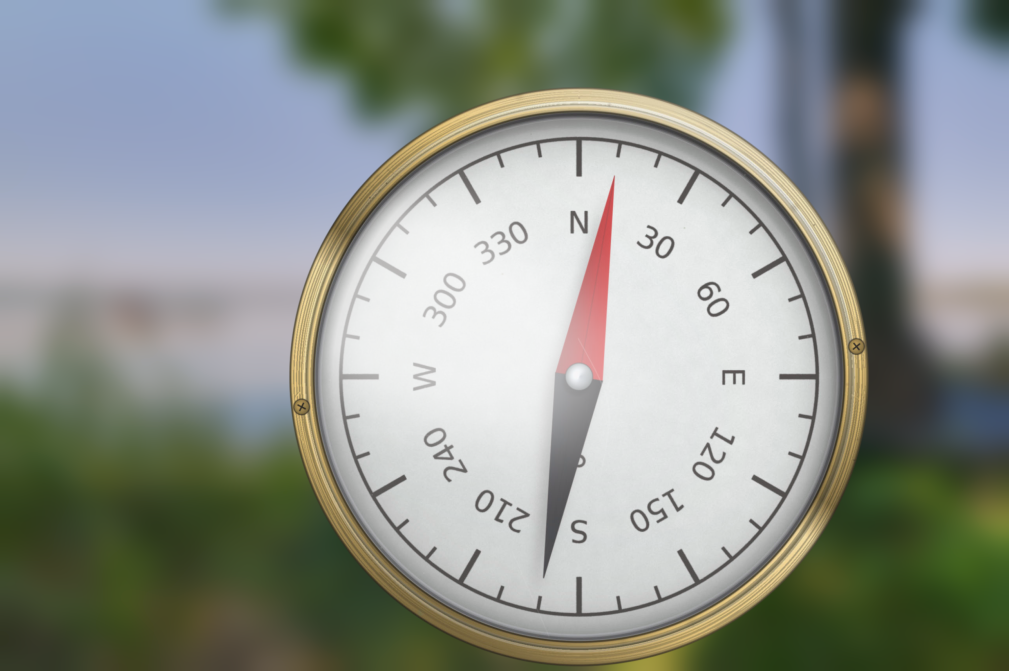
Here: 10 °
